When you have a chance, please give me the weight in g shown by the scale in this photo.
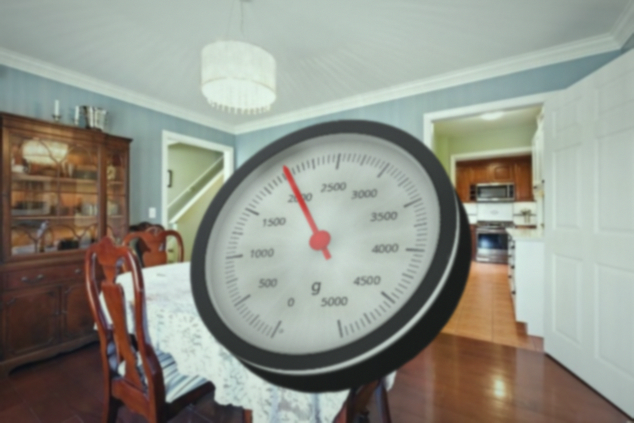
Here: 2000 g
